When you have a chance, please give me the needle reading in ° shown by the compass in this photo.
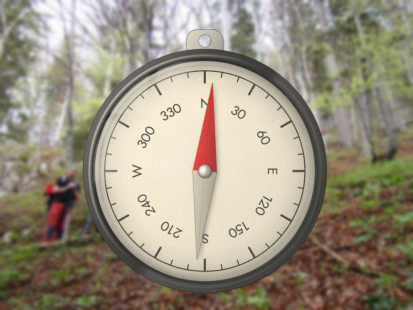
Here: 5 °
